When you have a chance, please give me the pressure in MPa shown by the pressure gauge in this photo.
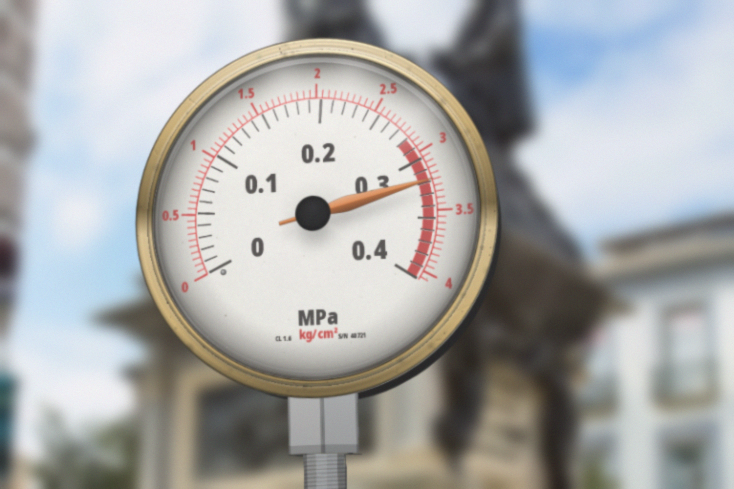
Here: 0.32 MPa
